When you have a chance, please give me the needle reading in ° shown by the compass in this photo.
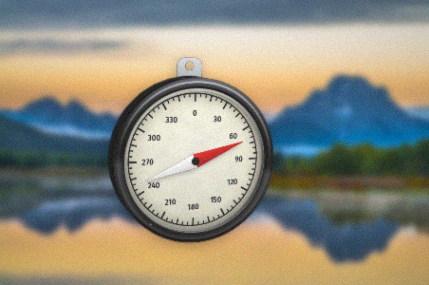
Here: 70 °
